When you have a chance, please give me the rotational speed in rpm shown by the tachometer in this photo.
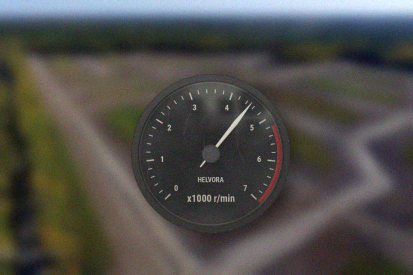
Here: 4500 rpm
